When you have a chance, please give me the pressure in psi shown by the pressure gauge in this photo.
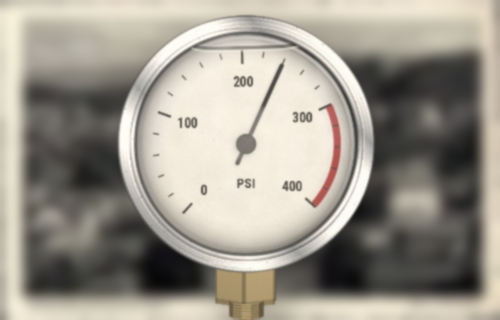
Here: 240 psi
